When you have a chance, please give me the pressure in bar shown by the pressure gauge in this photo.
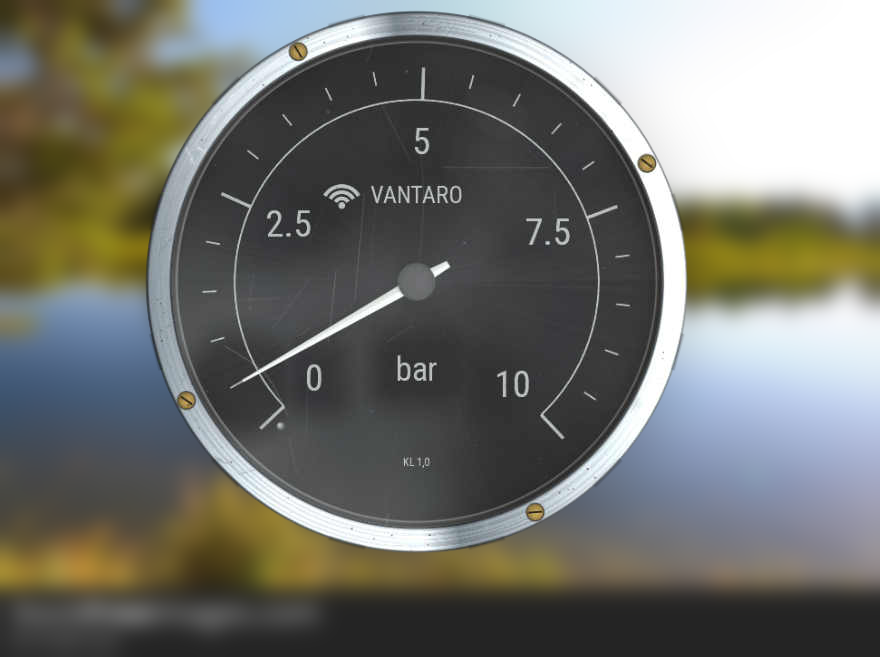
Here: 0.5 bar
